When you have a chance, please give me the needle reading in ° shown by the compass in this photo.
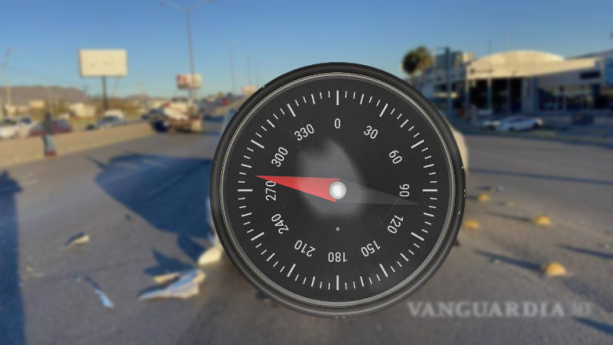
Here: 280 °
